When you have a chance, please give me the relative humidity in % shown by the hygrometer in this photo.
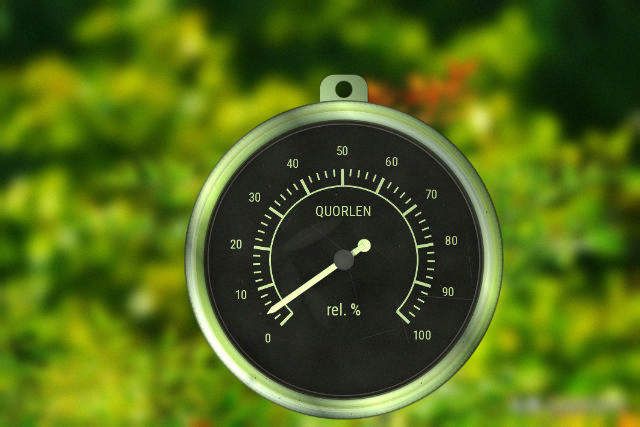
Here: 4 %
